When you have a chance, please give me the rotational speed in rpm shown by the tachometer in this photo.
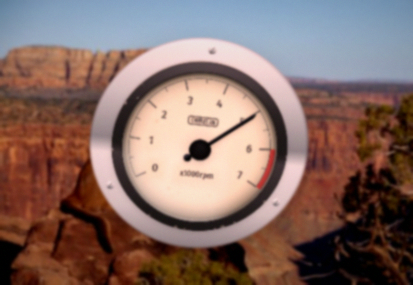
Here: 5000 rpm
